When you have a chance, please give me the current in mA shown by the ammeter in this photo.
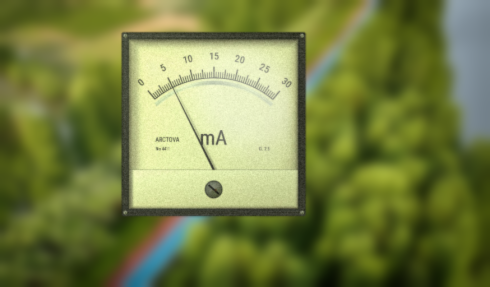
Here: 5 mA
